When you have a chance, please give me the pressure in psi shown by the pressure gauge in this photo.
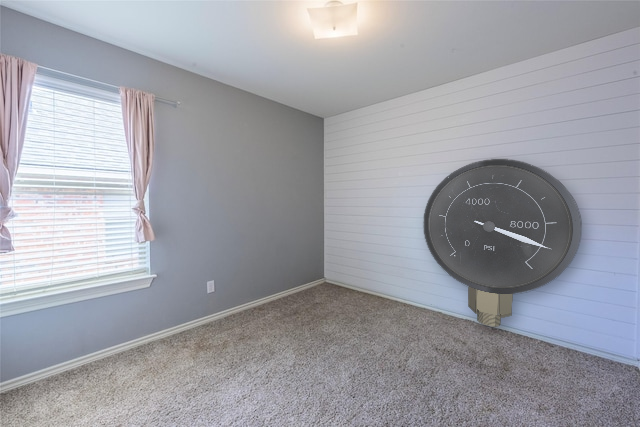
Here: 9000 psi
